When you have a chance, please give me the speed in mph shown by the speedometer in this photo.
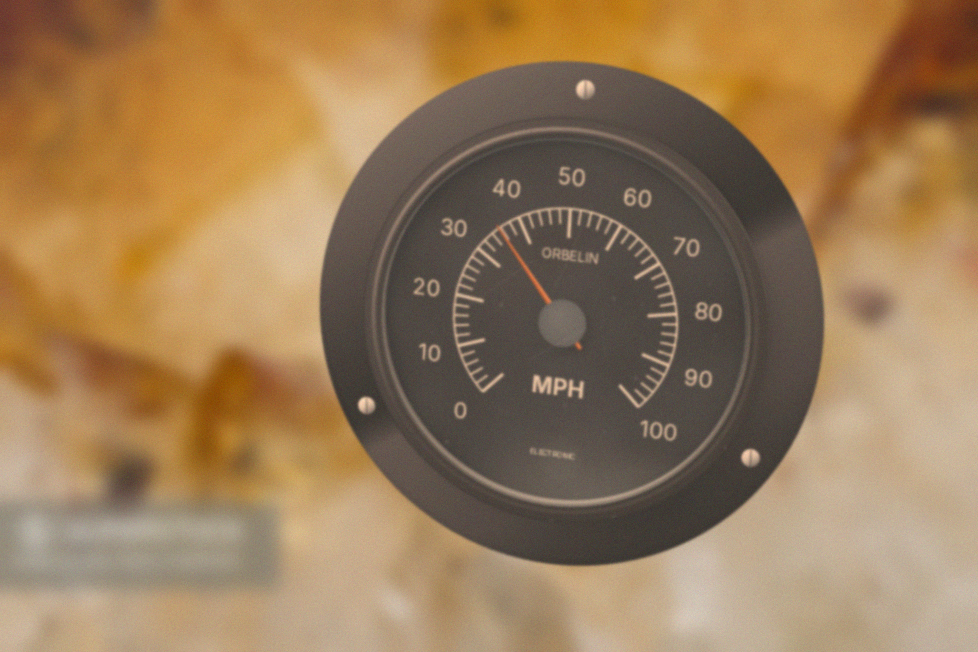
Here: 36 mph
